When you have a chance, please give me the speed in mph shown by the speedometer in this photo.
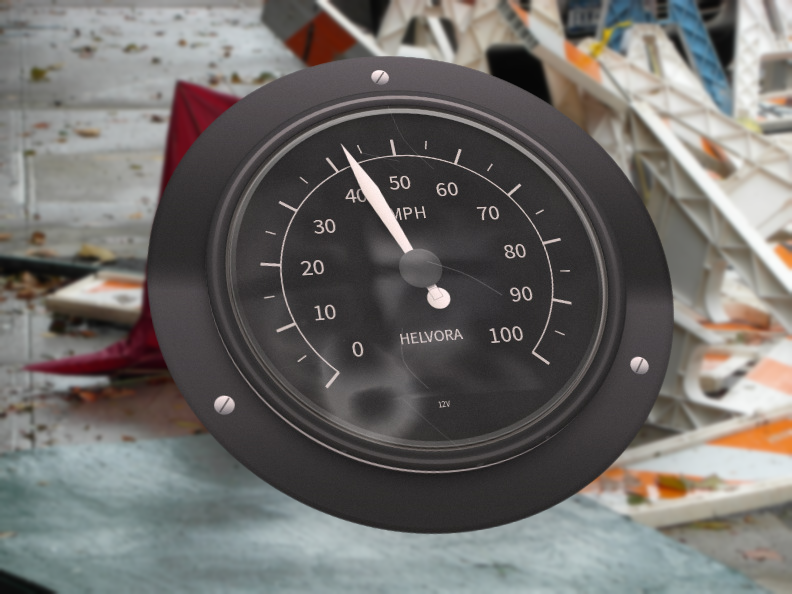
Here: 42.5 mph
